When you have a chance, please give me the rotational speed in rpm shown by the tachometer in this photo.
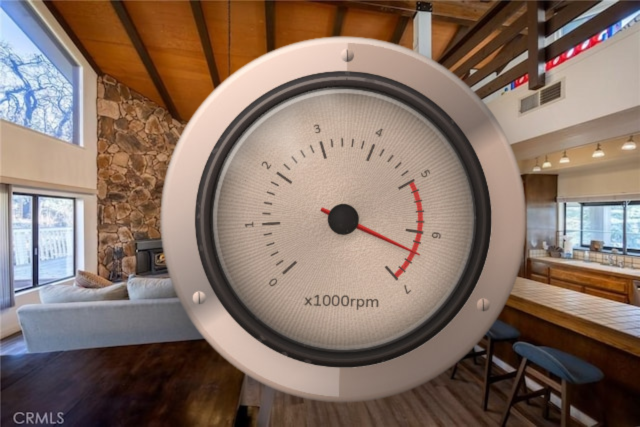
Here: 6400 rpm
